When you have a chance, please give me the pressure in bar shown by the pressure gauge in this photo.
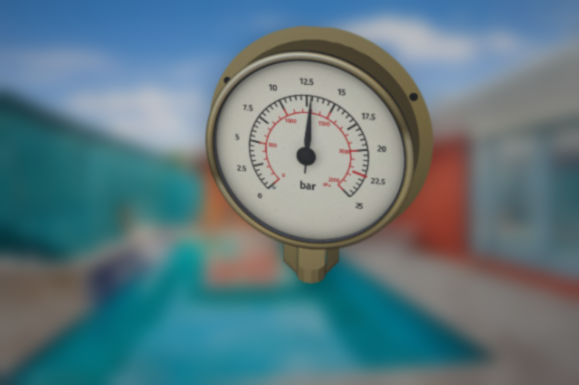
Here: 13 bar
